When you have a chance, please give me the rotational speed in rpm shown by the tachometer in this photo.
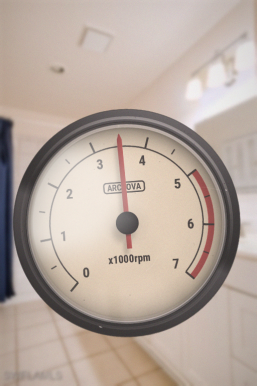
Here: 3500 rpm
